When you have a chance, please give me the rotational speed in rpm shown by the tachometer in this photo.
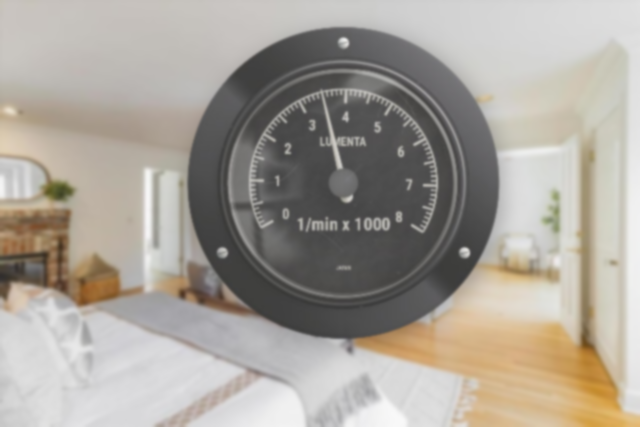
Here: 3500 rpm
